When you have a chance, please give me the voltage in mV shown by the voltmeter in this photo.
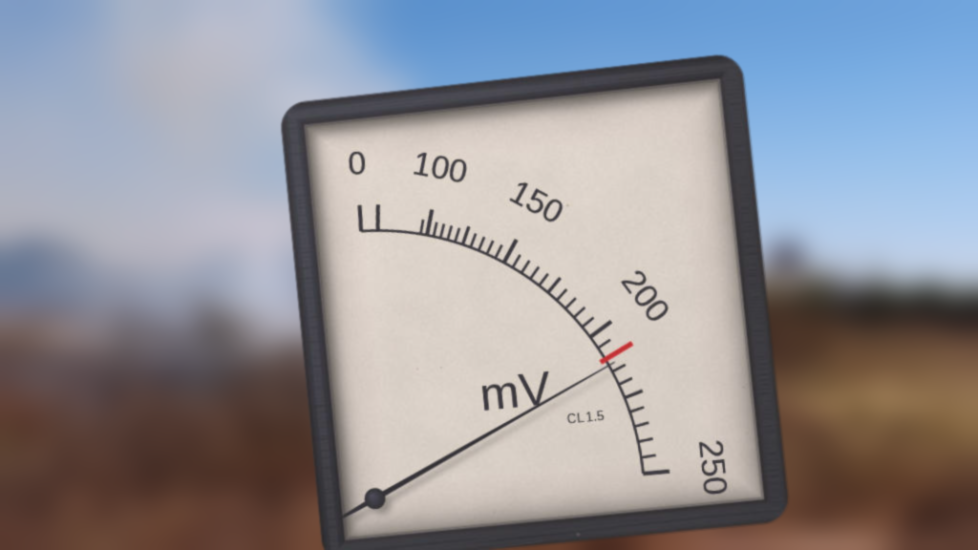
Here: 212.5 mV
